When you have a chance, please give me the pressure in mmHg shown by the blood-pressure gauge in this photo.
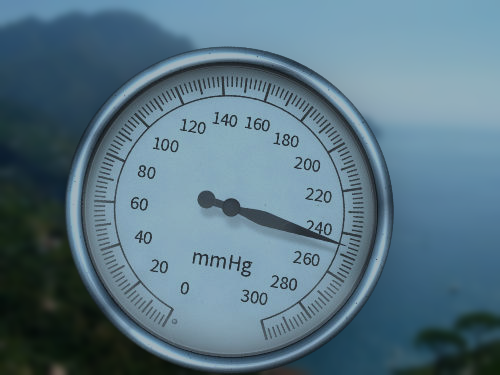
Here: 246 mmHg
